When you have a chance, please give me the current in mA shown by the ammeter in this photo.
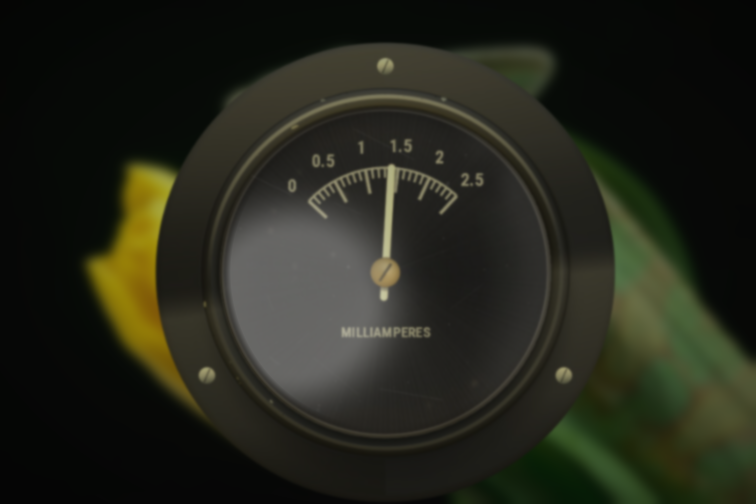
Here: 1.4 mA
